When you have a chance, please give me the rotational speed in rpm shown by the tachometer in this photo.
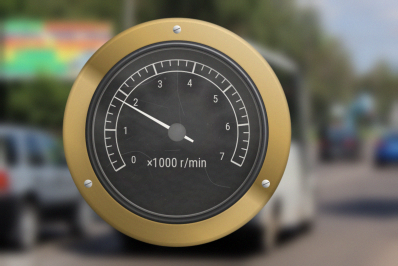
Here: 1800 rpm
